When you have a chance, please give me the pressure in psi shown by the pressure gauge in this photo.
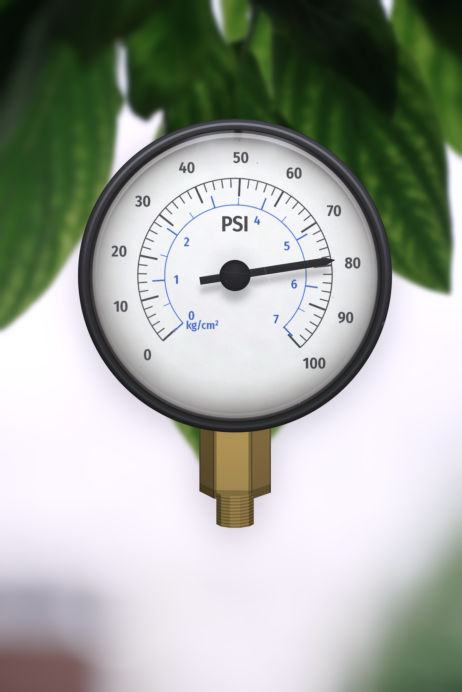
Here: 79 psi
